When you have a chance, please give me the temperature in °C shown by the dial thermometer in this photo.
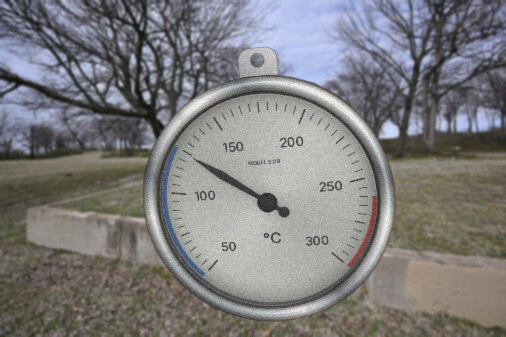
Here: 125 °C
